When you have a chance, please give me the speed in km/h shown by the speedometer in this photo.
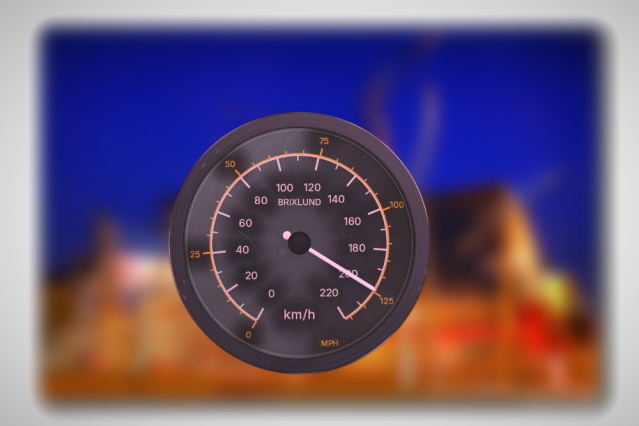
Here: 200 km/h
